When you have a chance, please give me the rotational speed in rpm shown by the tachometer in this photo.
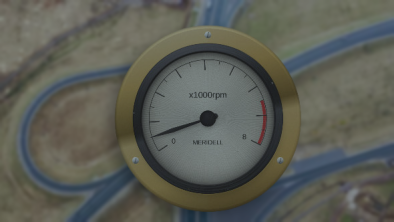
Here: 500 rpm
